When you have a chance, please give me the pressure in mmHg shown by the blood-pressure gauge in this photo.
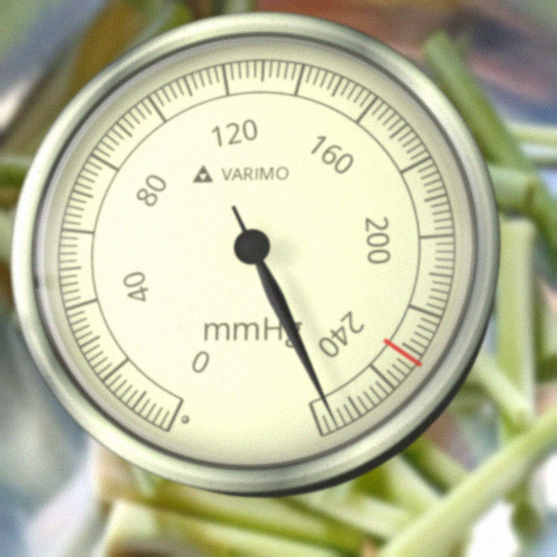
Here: 256 mmHg
